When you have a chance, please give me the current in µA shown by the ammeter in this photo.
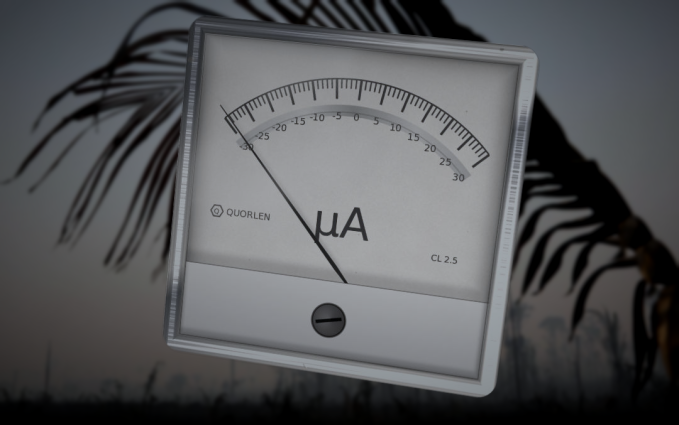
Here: -29 µA
